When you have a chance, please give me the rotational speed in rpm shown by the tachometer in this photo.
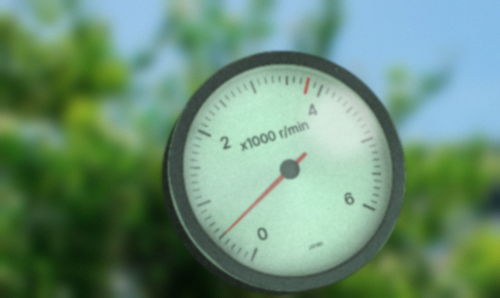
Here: 500 rpm
